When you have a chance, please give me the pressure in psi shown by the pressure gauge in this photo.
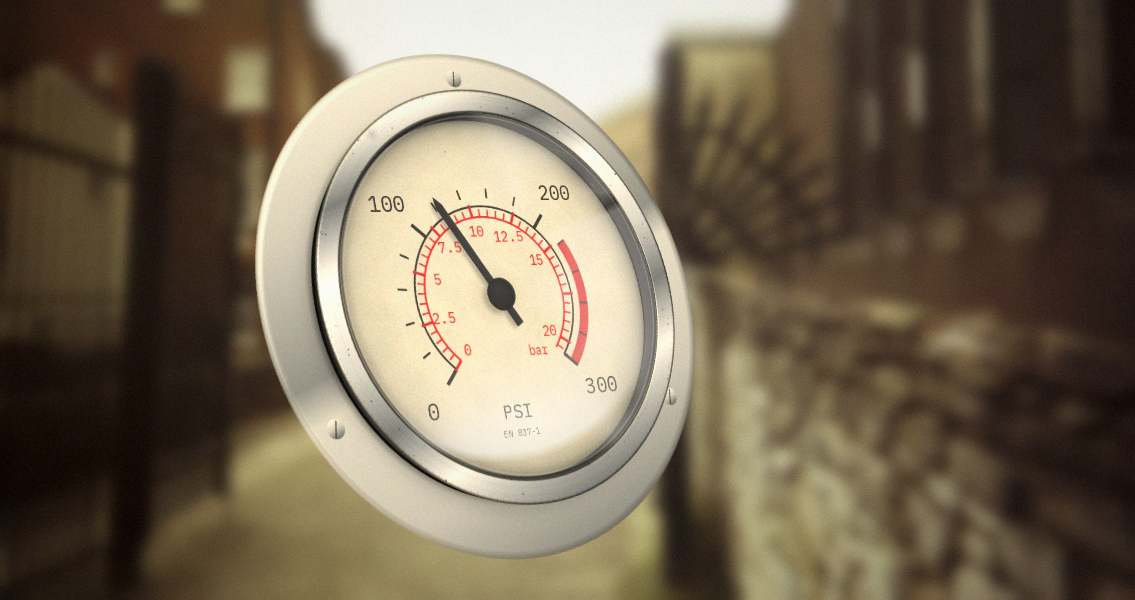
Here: 120 psi
